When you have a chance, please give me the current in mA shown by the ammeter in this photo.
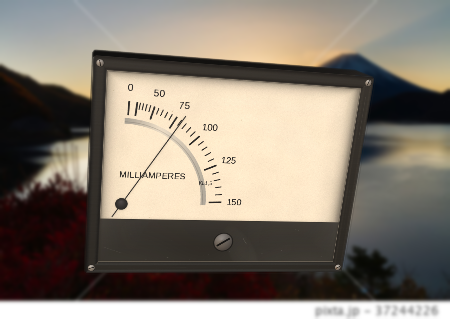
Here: 80 mA
